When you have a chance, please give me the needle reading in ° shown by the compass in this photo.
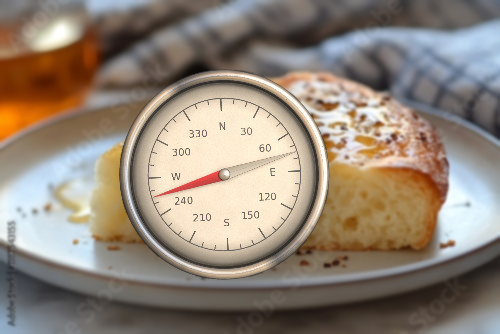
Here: 255 °
